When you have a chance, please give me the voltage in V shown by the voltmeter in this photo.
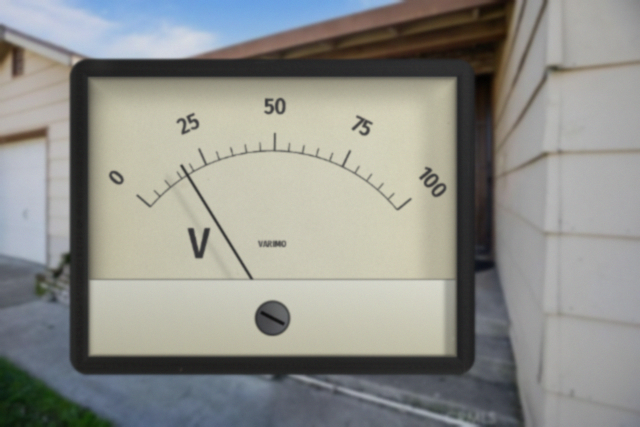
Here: 17.5 V
